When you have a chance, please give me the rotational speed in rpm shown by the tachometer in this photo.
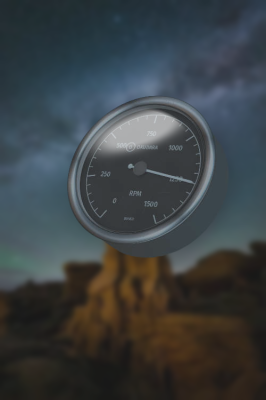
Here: 1250 rpm
